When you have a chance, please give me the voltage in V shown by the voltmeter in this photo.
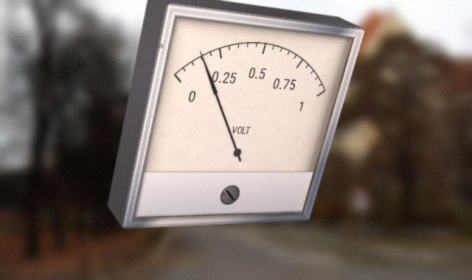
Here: 0.15 V
